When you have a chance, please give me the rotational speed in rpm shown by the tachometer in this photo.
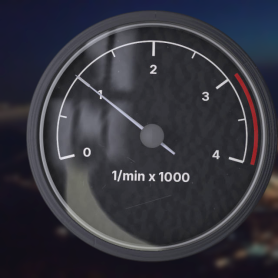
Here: 1000 rpm
